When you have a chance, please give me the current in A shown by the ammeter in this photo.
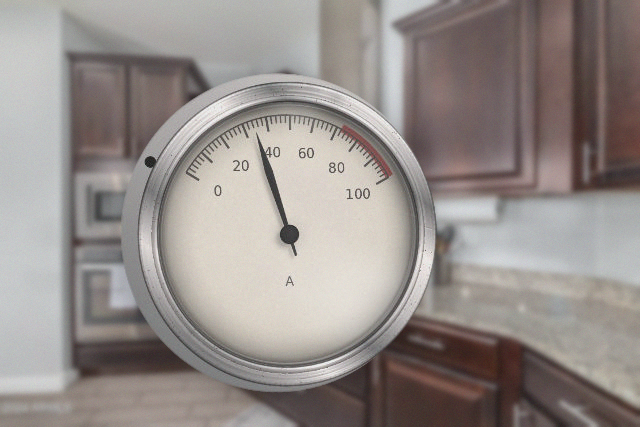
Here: 34 A
